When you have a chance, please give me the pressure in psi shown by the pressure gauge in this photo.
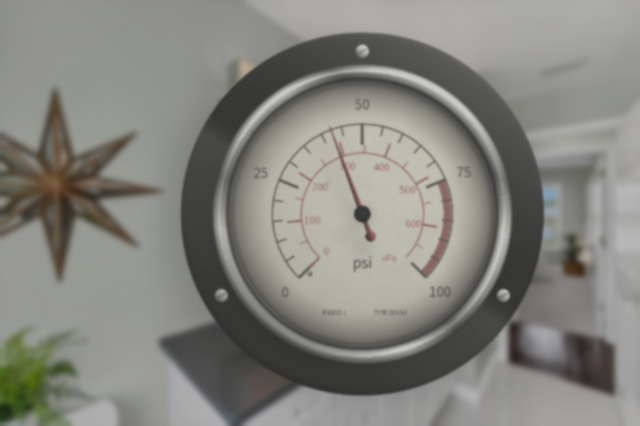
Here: 42.5 psi
